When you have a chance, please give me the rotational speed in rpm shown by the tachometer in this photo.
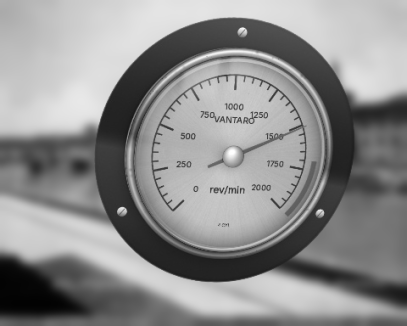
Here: 1500 rpm
